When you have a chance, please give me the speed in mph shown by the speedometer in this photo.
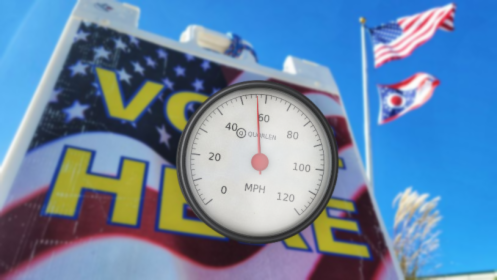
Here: 56 mph
